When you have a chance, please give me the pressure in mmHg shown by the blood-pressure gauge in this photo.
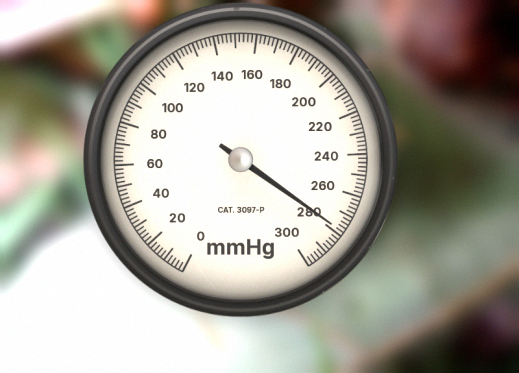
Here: 278 mmHg
